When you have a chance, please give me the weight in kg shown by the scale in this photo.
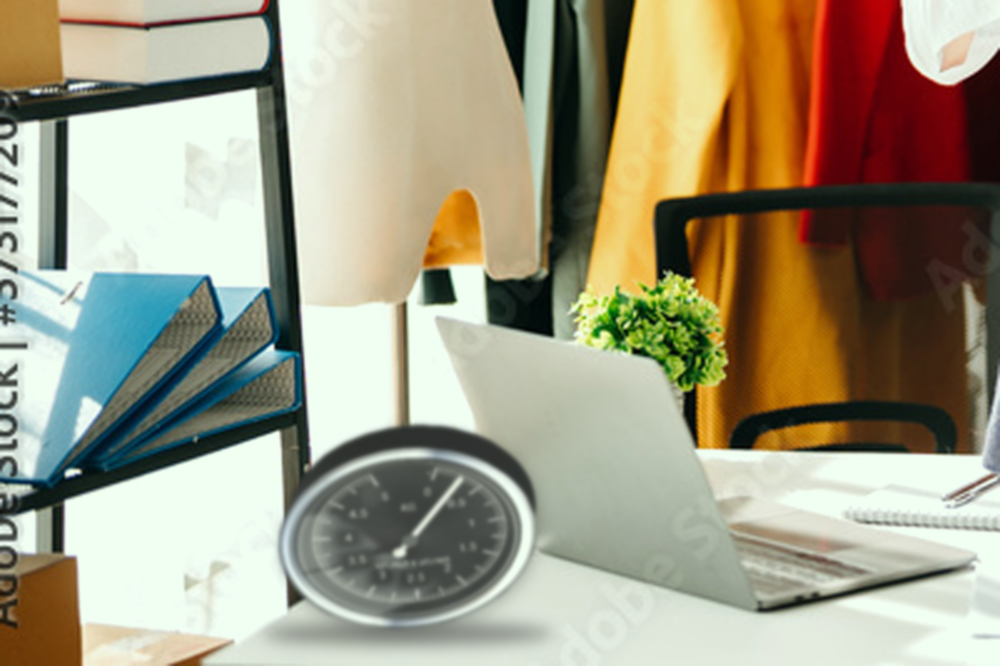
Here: 0.25 kg
